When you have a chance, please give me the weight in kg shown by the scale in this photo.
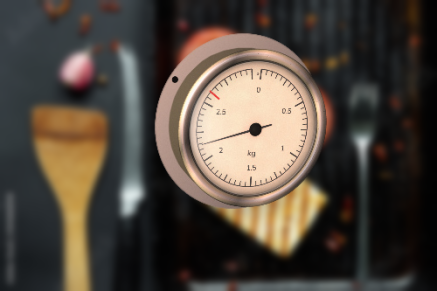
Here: 2.15 kg
